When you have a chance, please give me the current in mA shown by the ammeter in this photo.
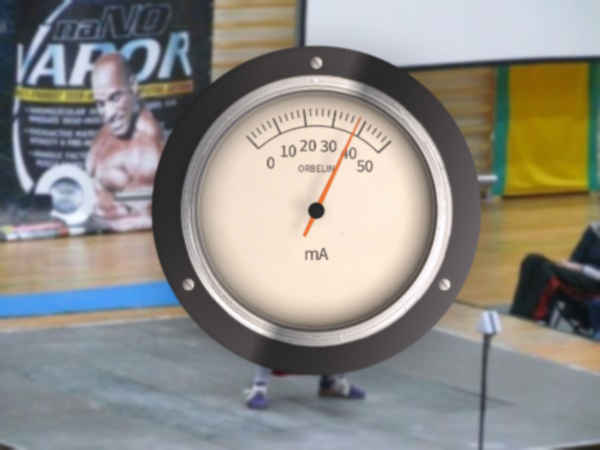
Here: 38 mA
